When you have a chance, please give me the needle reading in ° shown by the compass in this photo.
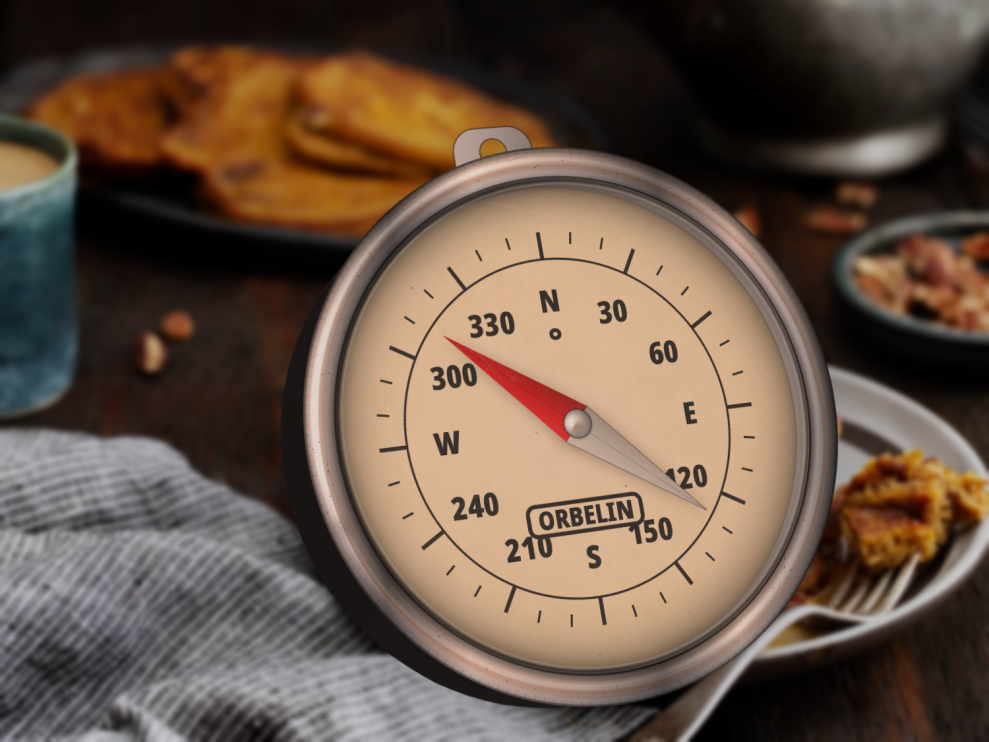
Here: 310 °
